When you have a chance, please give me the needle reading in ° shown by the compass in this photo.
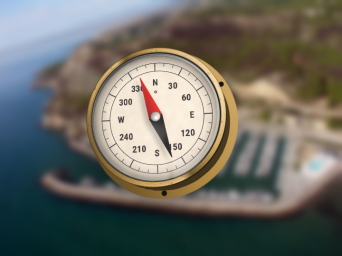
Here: 340 °
